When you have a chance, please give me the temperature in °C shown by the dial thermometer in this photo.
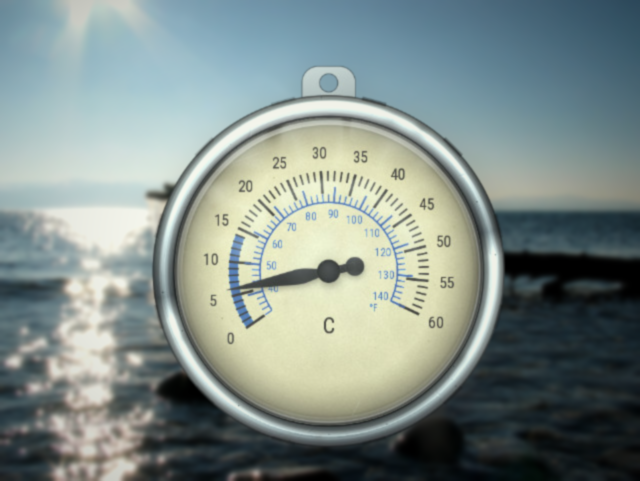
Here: 6 °C
